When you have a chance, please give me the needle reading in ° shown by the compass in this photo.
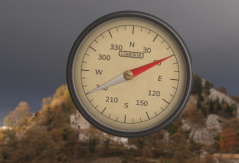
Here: 60 °
